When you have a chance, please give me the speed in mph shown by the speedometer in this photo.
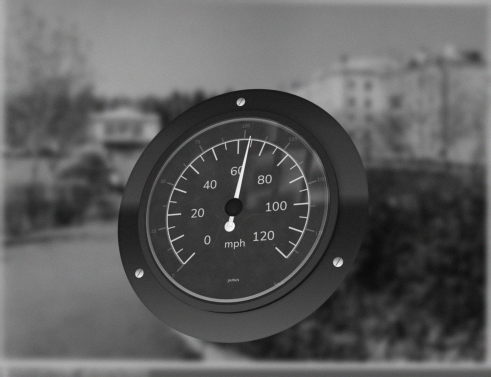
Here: 65 mph
